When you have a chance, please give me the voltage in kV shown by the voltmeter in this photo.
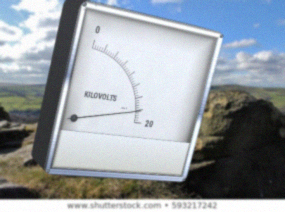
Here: 17.5 kV
